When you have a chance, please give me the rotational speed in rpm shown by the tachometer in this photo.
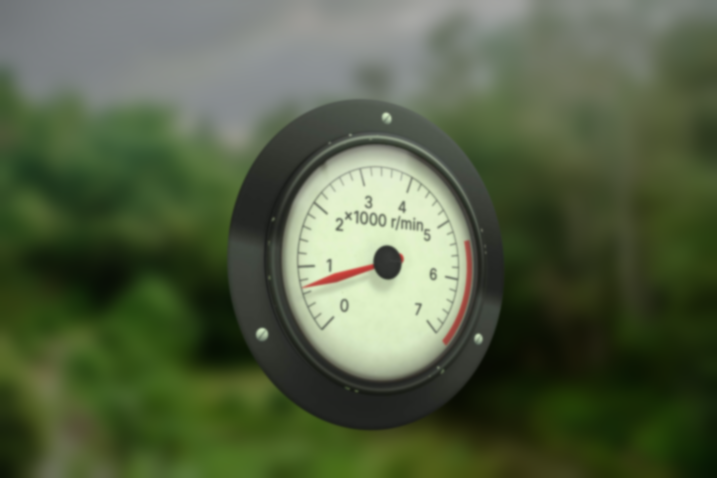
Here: 700 rpm
